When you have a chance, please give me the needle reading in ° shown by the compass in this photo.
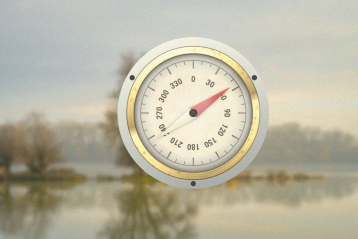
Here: 55 °
